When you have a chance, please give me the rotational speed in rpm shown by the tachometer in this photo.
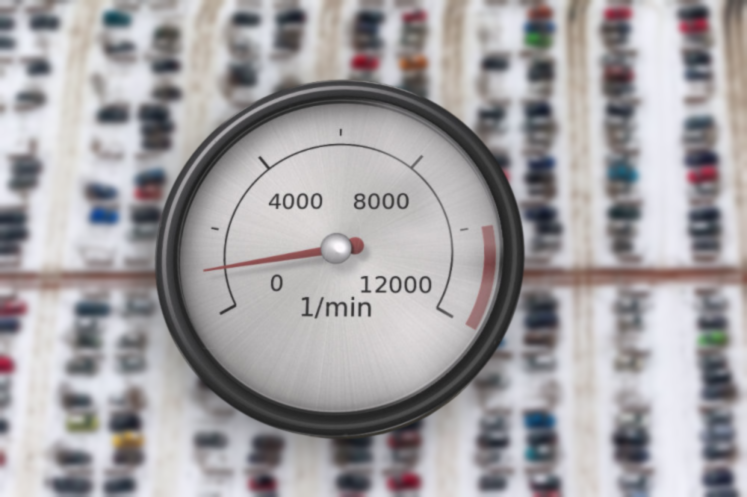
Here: 1000 rpm
